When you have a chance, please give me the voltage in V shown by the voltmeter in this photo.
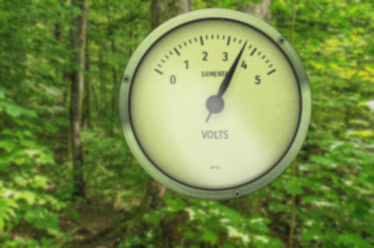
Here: 3.6 V
